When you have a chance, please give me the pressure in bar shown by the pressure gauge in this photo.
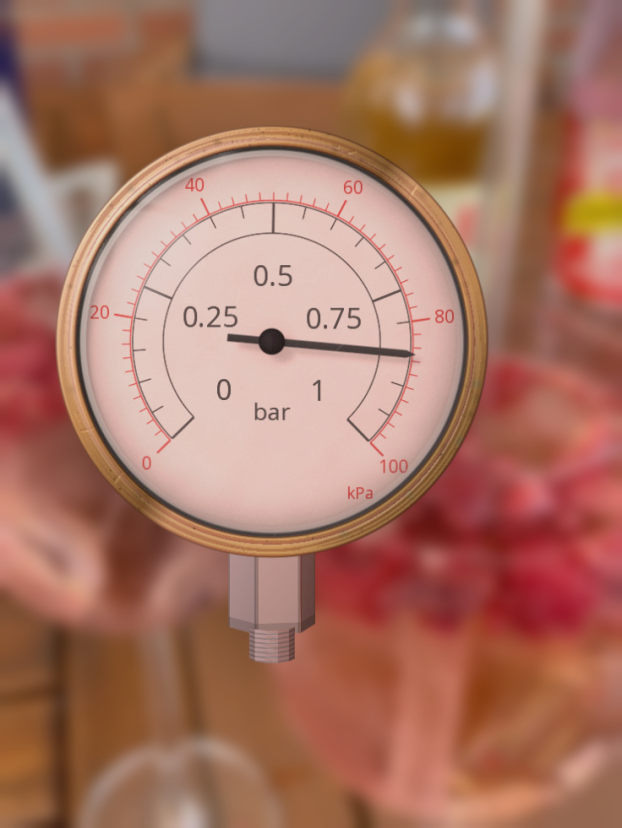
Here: 0.85 bar
